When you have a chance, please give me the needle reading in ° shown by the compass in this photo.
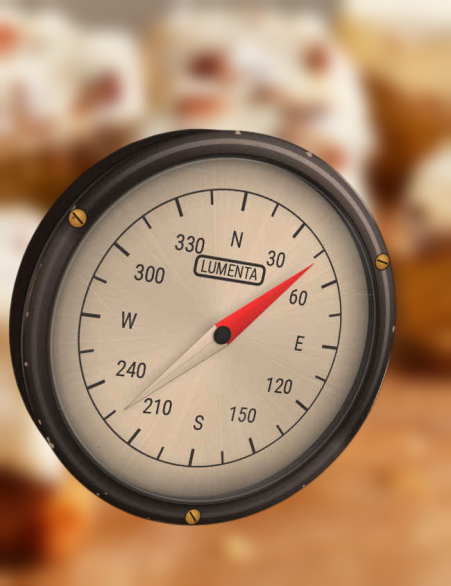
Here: 45 °
